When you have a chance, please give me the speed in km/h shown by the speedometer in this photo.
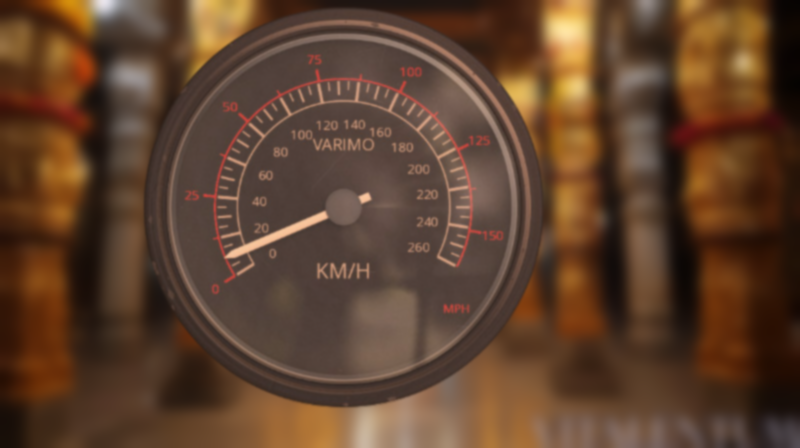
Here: 10 km/h
